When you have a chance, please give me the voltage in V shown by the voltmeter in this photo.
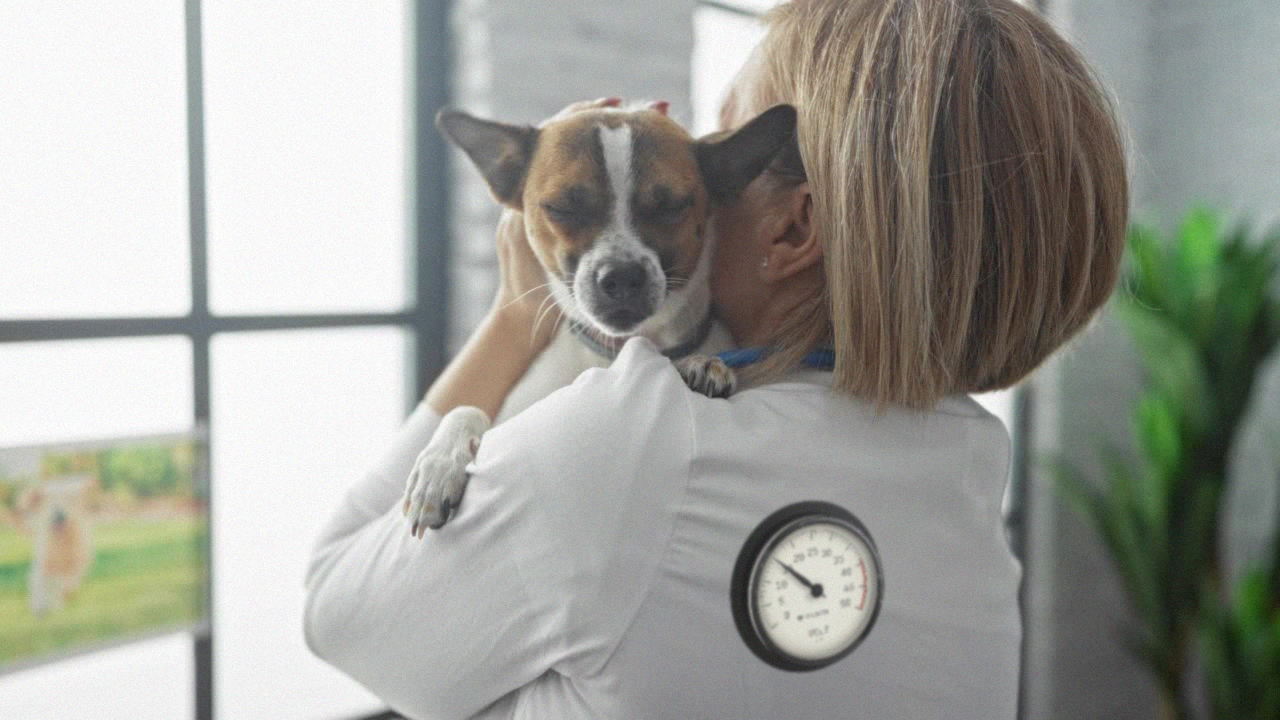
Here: 15 V
